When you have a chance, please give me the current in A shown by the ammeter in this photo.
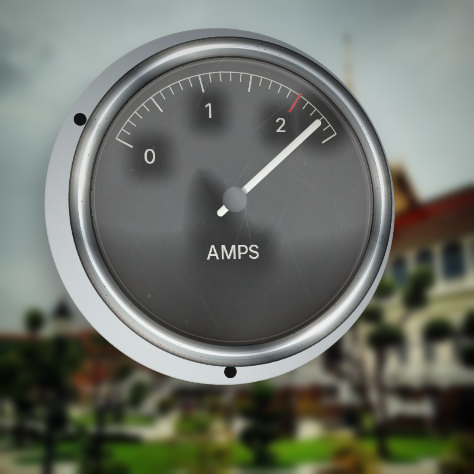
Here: 2.3 A
